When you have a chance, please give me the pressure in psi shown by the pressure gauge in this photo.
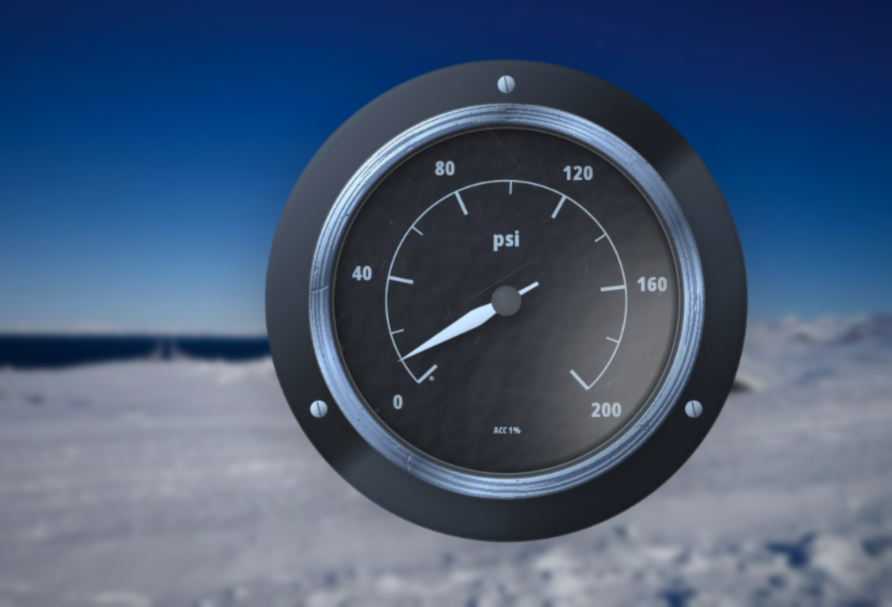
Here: 10 psi
